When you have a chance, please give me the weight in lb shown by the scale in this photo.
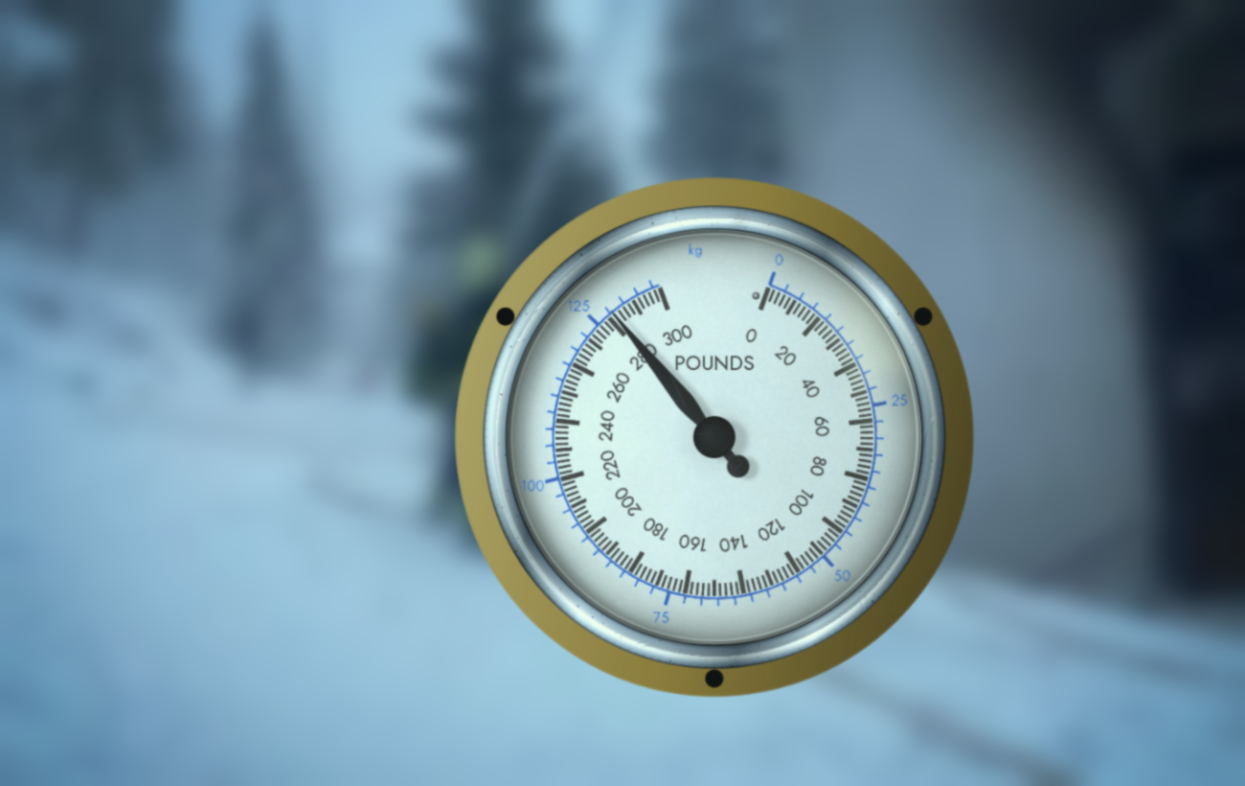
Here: 282 lb
